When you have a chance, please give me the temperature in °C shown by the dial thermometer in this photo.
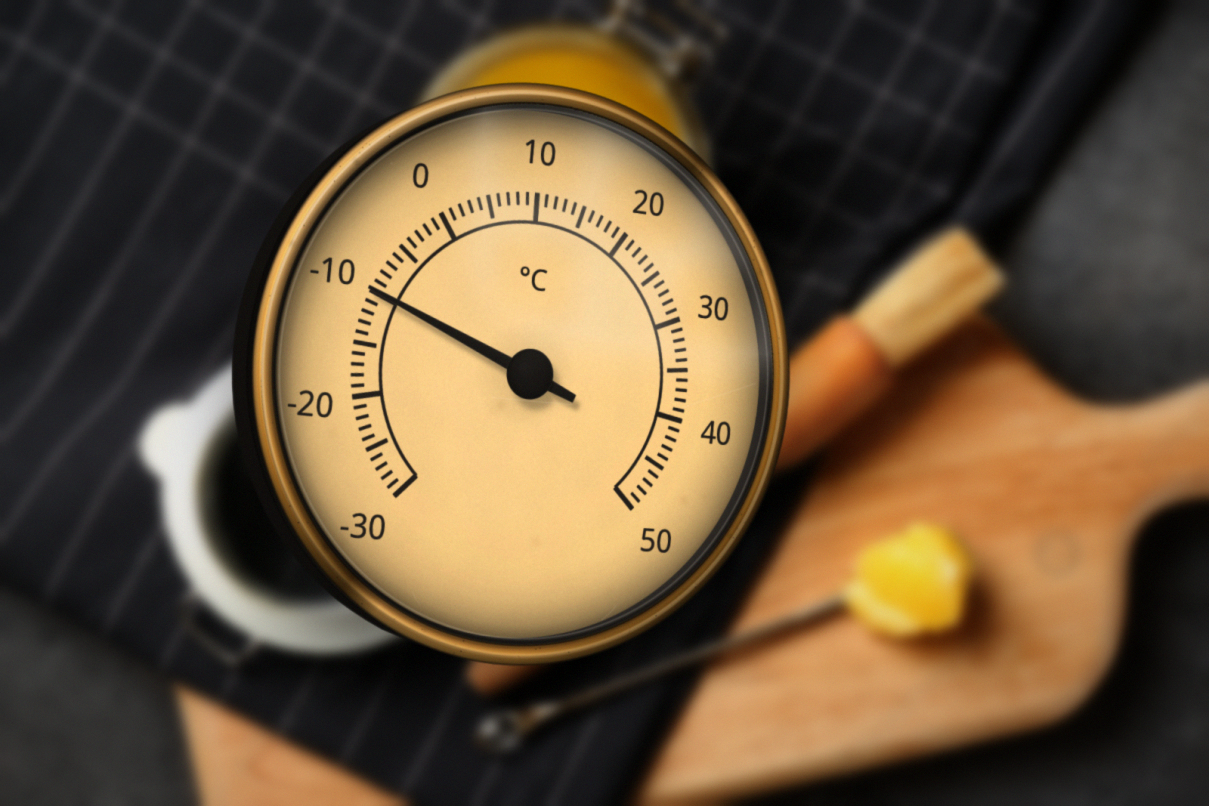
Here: -10 °C
